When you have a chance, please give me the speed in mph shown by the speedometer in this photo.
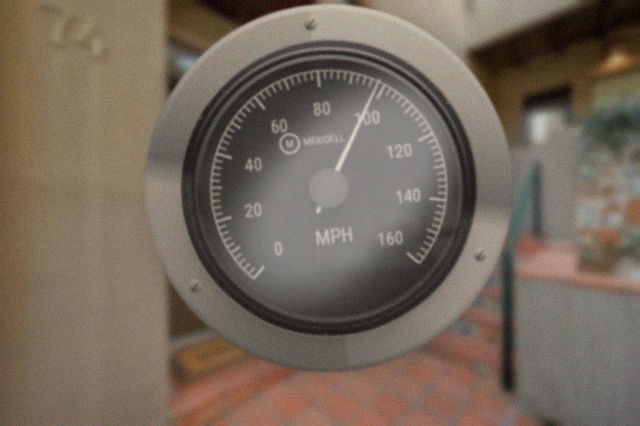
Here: 98 mph
